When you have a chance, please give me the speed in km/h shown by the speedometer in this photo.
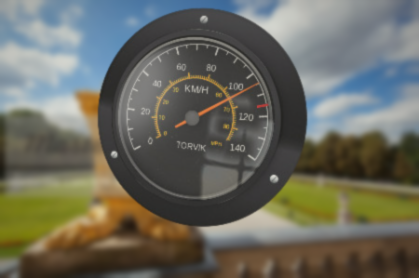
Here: 105 km/h
